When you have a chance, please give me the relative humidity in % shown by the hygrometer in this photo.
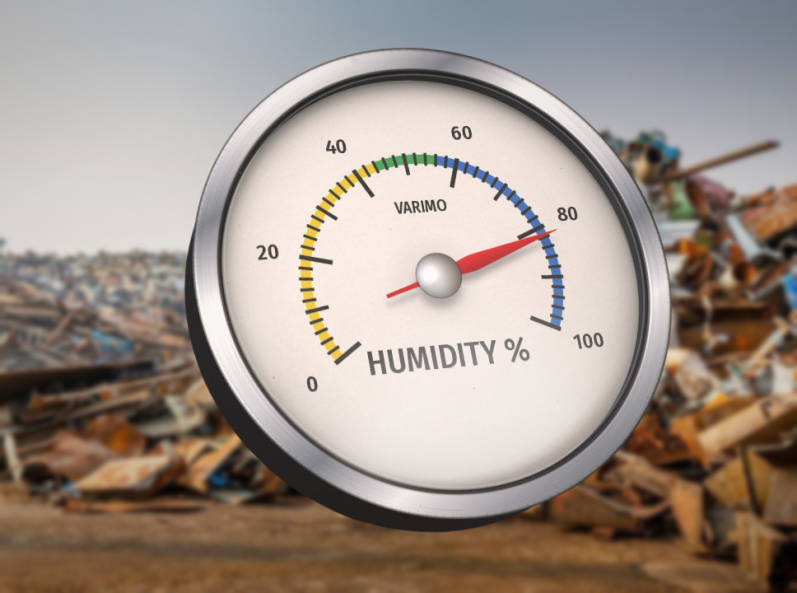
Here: 82 %
